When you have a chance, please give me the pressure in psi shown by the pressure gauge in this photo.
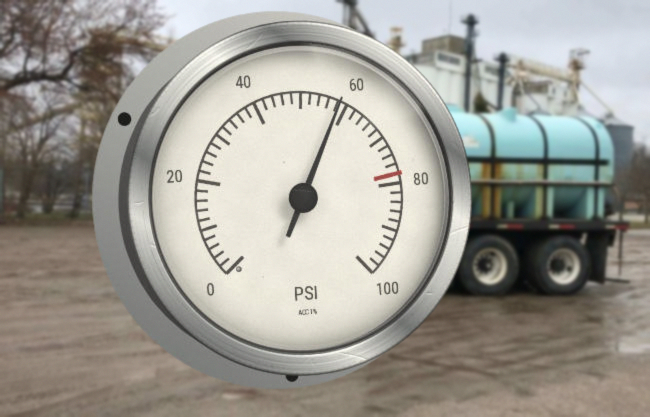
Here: 58 psi
